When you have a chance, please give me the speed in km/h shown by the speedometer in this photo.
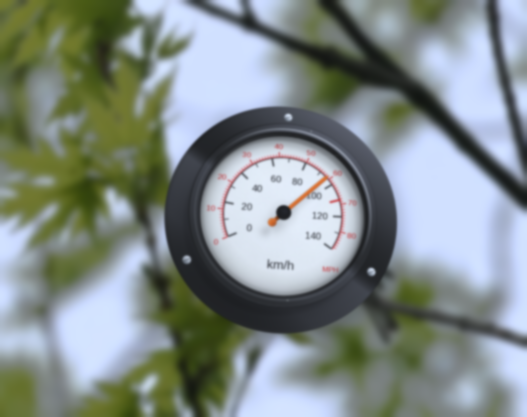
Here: 95 km/h
